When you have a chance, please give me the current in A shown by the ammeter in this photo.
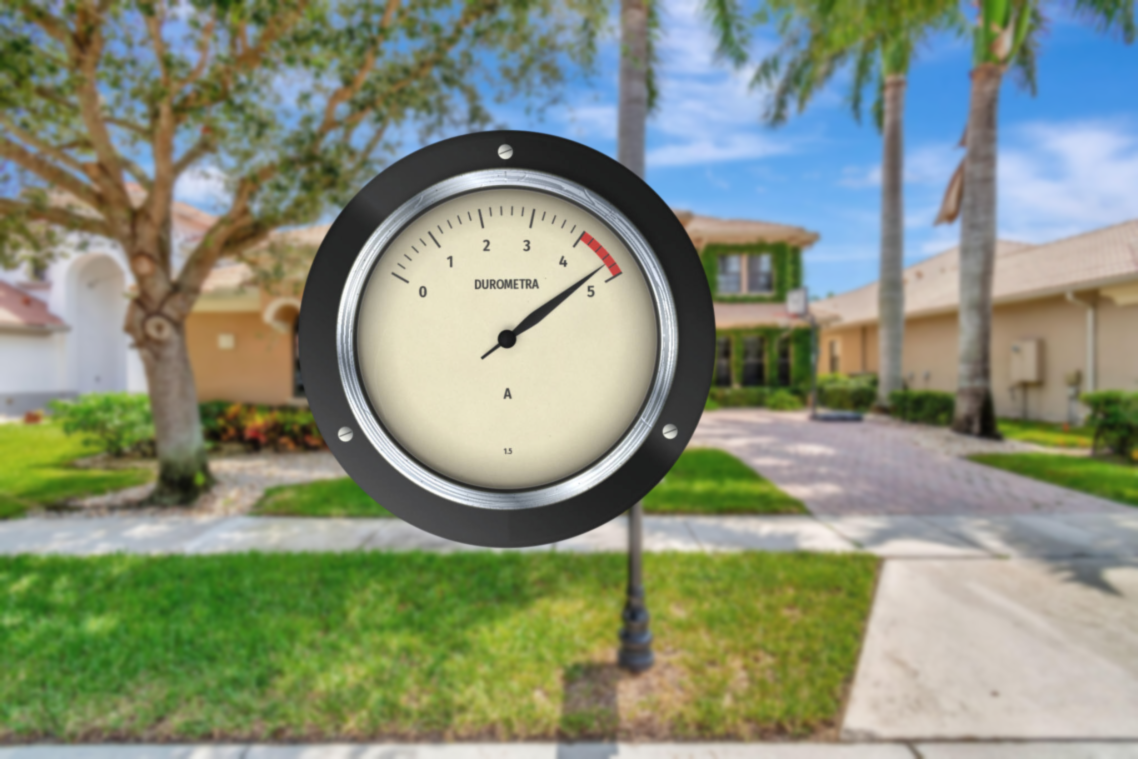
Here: 4.7 A
